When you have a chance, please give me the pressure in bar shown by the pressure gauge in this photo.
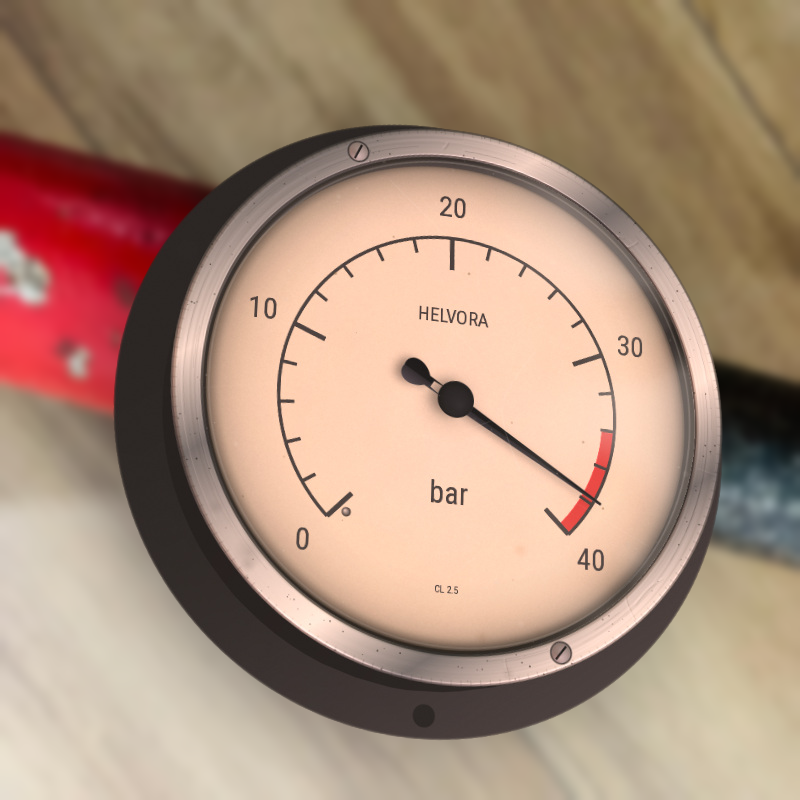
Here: 38 bar
